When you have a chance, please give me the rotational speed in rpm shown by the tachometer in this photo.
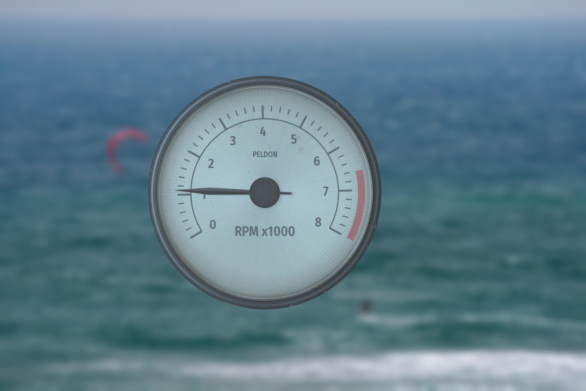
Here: 1100 rpm
